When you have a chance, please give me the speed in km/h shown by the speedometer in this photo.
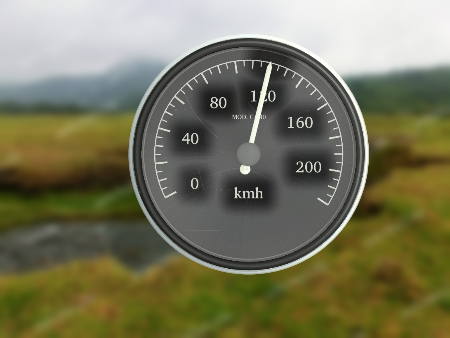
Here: 120 km/h
